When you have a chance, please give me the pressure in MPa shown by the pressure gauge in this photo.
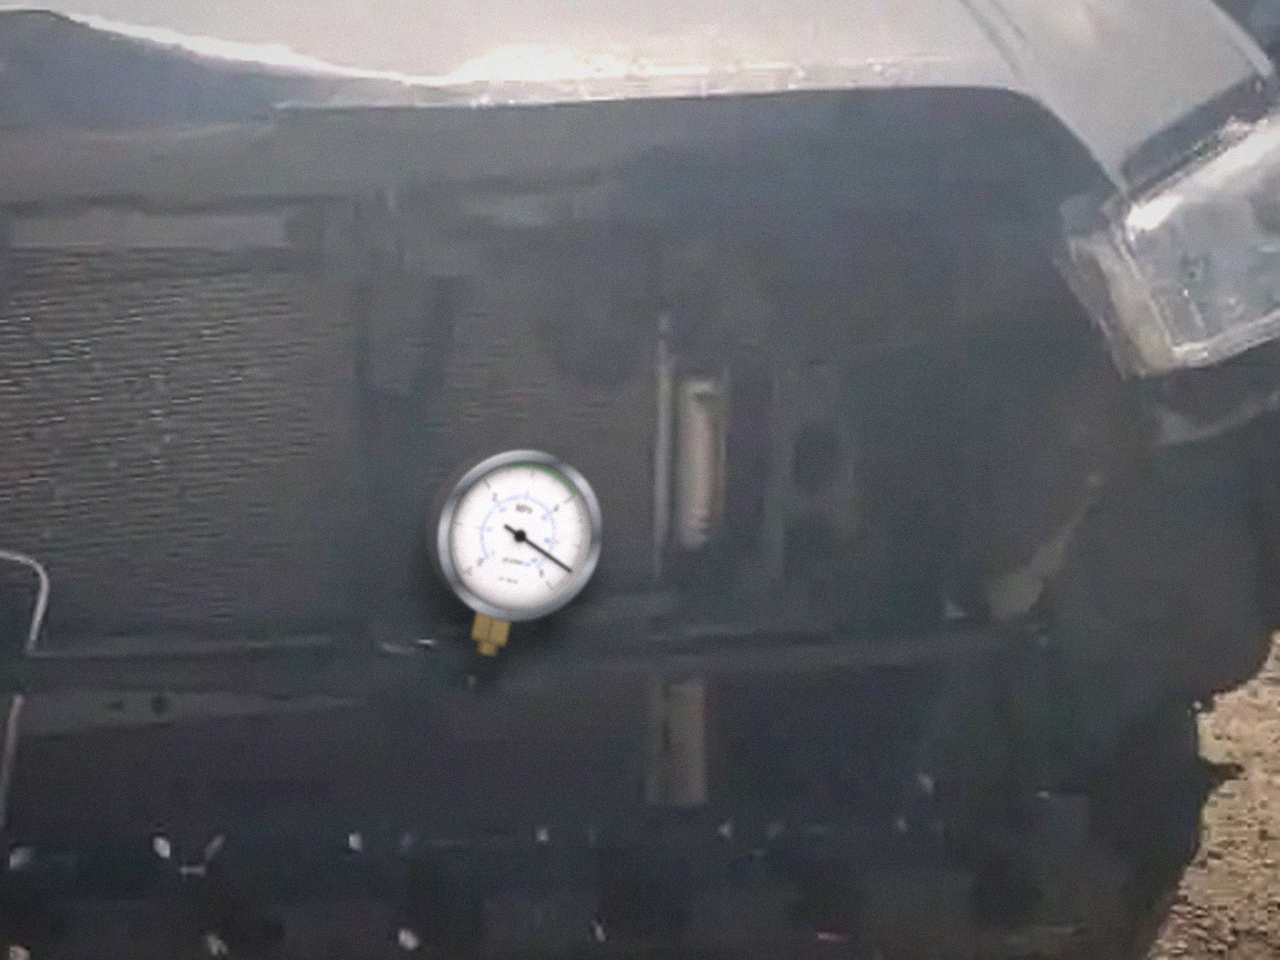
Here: 5.5 MPa
